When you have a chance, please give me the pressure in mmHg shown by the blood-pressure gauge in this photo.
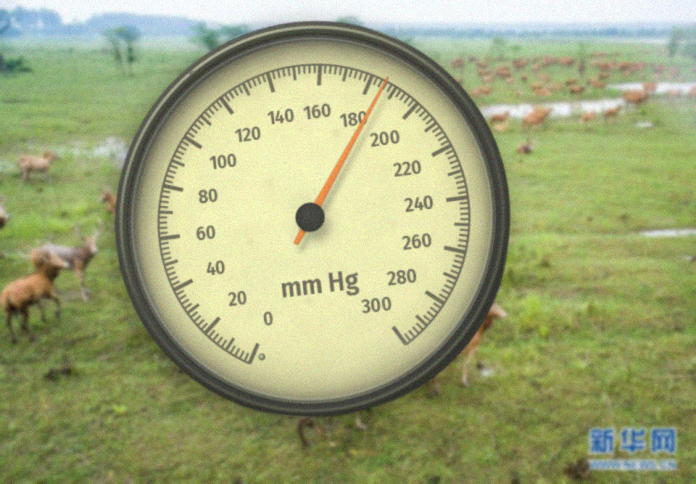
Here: 186 mmHg
